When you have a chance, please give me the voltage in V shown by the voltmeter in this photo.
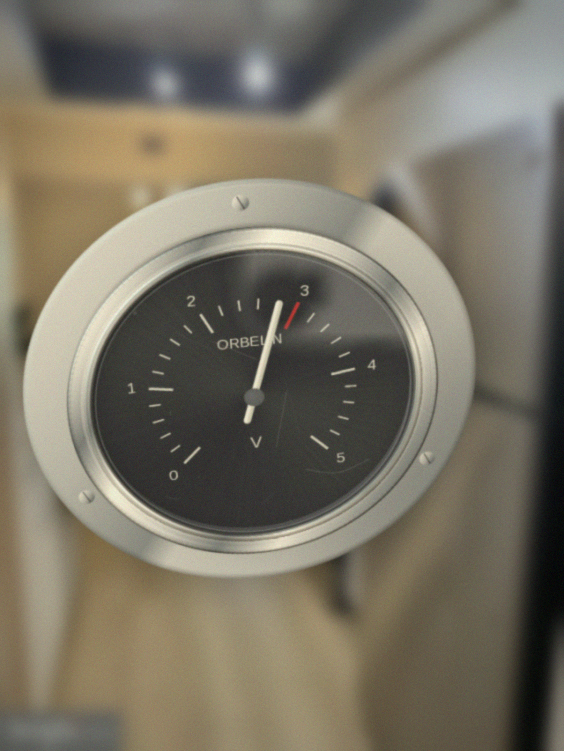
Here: 2.8 V
